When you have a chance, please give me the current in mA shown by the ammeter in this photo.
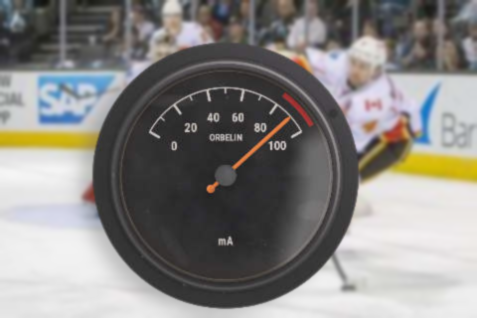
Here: 90 mA
